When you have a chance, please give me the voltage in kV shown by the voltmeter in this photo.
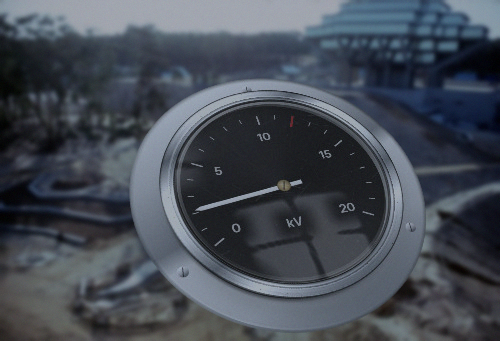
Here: 2 kV
